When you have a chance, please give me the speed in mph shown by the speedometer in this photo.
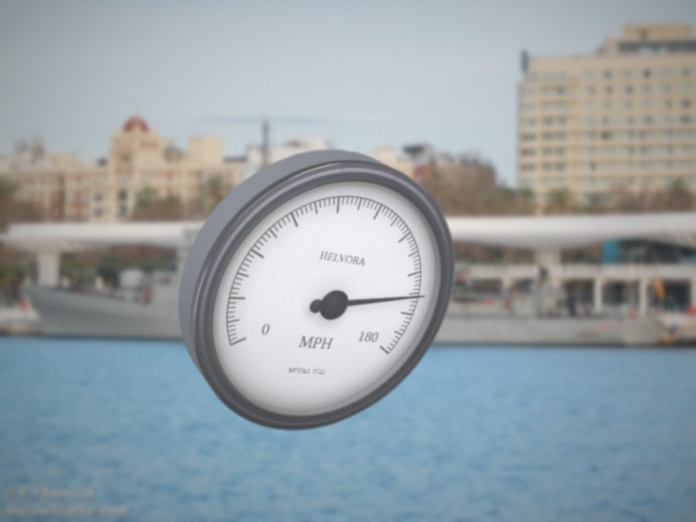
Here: 150 mph
